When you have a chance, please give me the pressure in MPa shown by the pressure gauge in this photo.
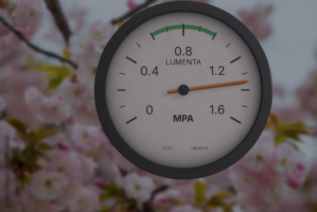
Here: 1.35 MPa
